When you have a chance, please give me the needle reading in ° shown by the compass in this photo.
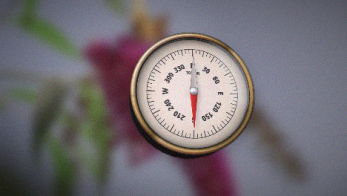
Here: 180 °
